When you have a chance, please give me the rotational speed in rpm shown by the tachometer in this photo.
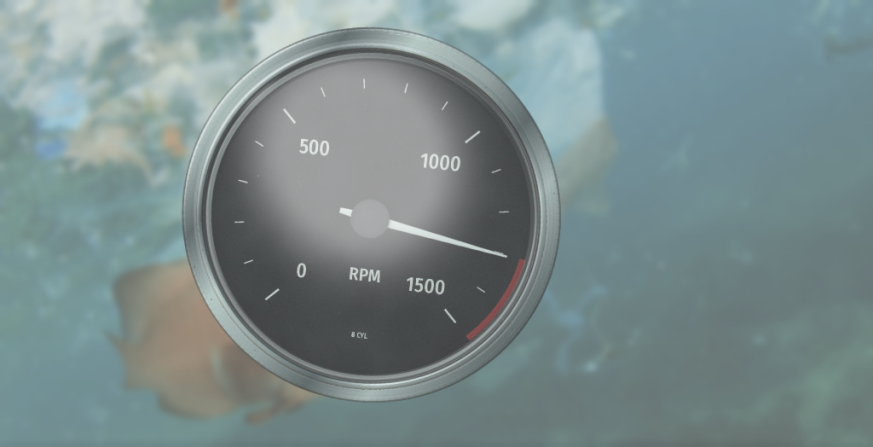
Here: 1300 rpm
